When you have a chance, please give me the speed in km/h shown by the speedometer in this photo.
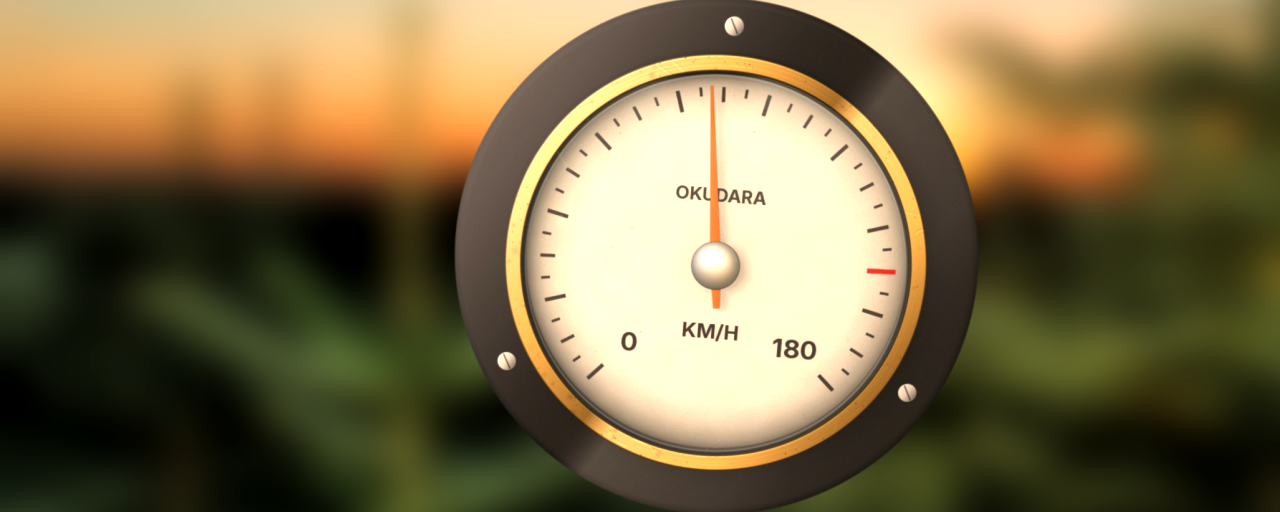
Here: 87.5 km/h
